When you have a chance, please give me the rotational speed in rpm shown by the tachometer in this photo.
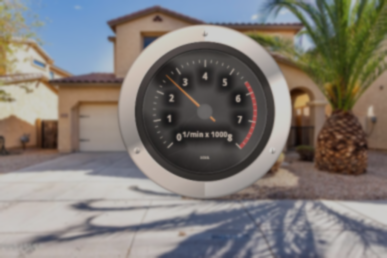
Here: 2600 rpm
